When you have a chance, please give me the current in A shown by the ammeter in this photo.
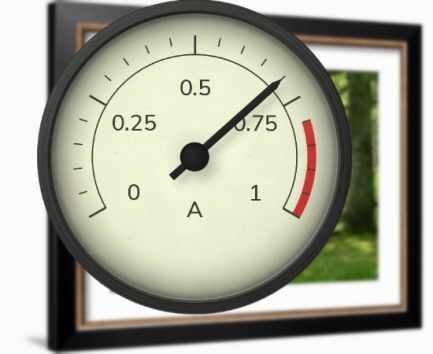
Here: 0.7 A
